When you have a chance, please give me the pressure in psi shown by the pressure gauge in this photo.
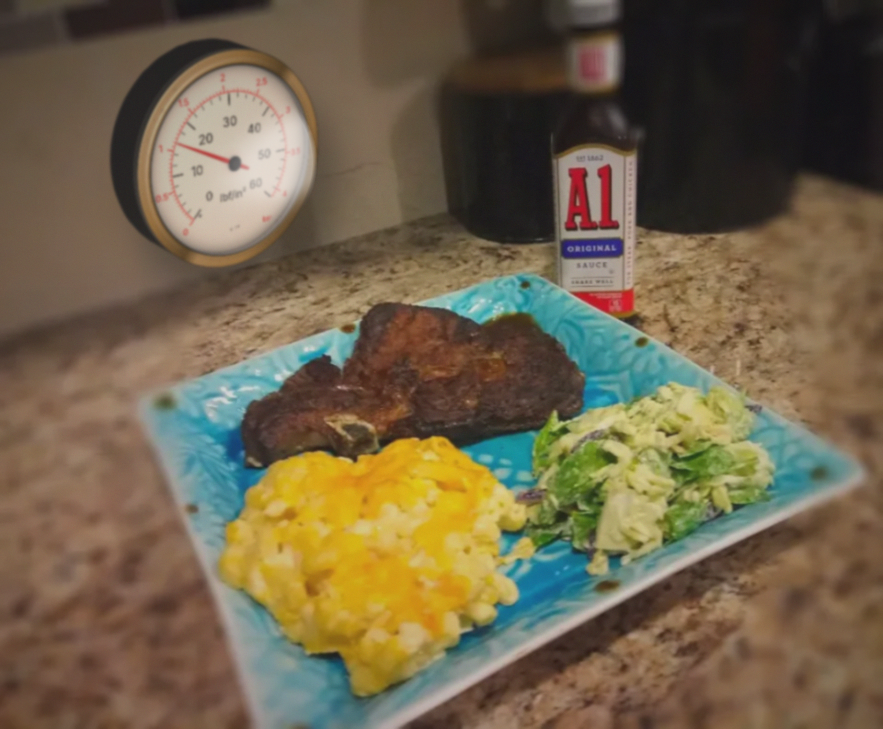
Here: 16 psi
